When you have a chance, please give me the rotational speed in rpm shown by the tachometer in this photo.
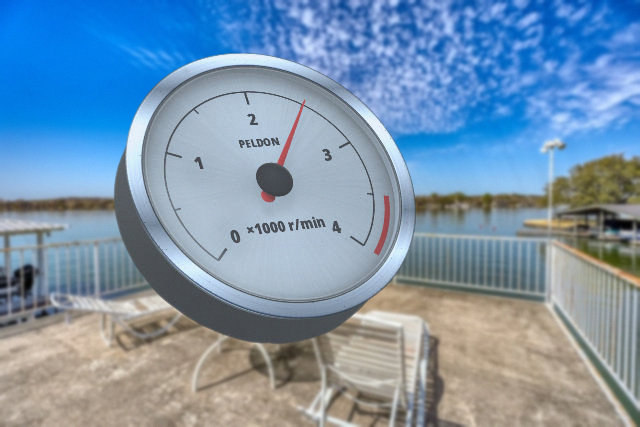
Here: 2500 rpm
